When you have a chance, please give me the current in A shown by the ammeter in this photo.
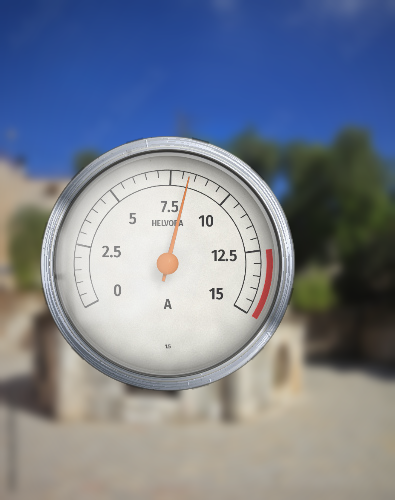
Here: 8.25 A
